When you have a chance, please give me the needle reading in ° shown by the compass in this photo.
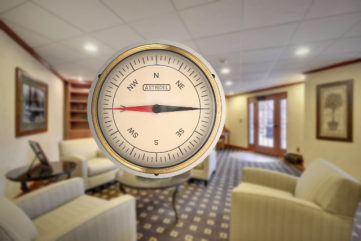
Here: 270 °
